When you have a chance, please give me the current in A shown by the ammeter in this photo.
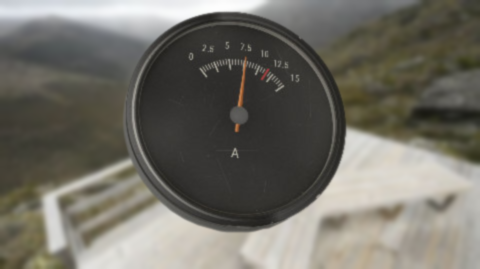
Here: 7.5 A
